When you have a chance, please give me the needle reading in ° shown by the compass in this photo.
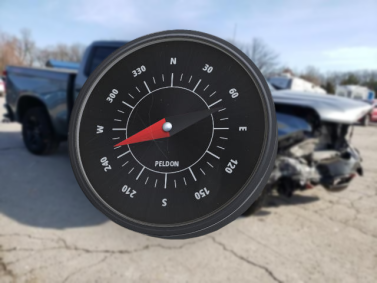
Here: 250 °
